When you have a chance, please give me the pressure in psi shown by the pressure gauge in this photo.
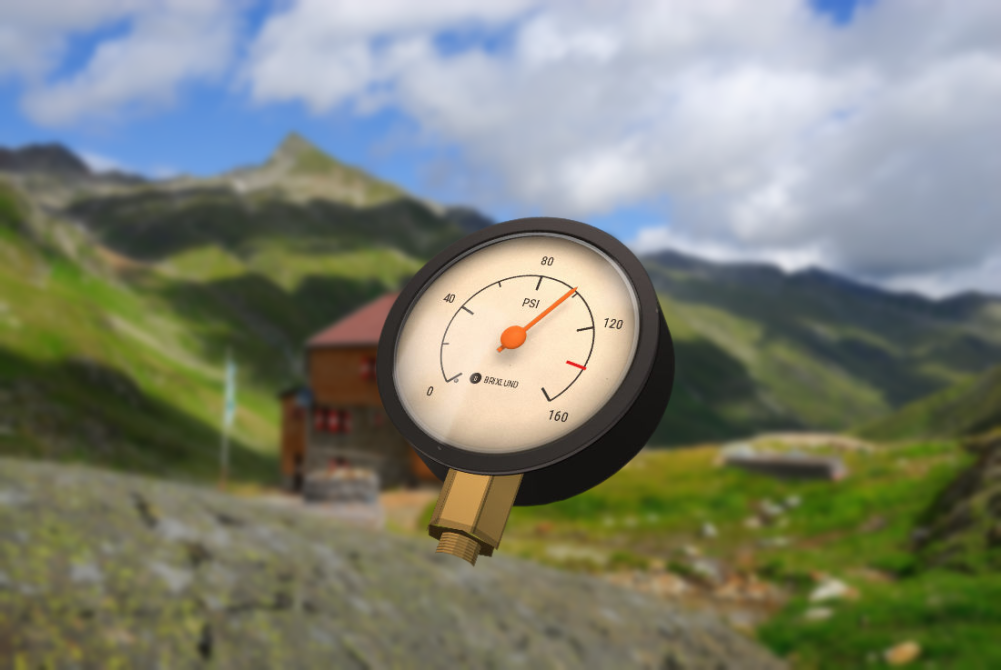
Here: 100 psi
